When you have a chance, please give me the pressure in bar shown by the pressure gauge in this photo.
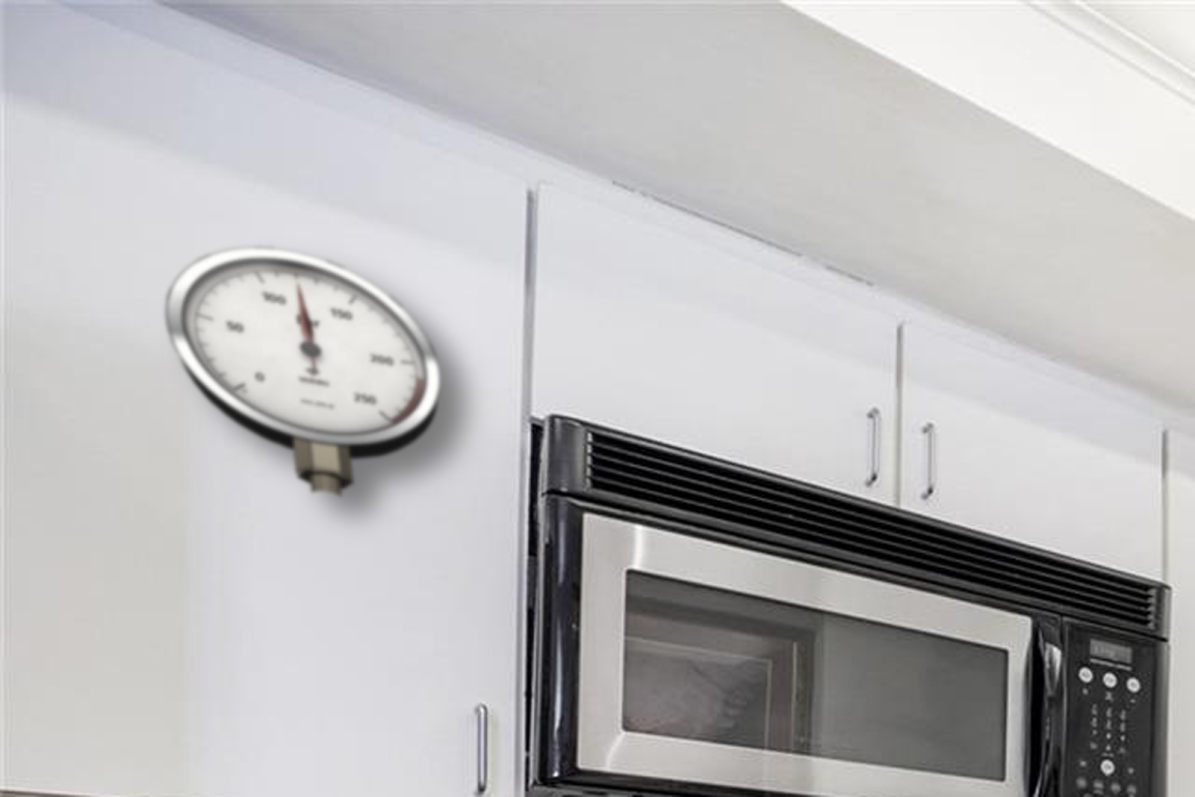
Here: 120 bar
